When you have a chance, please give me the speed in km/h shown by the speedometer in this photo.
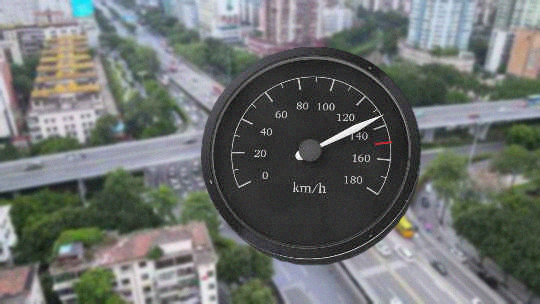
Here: 135 km/h
